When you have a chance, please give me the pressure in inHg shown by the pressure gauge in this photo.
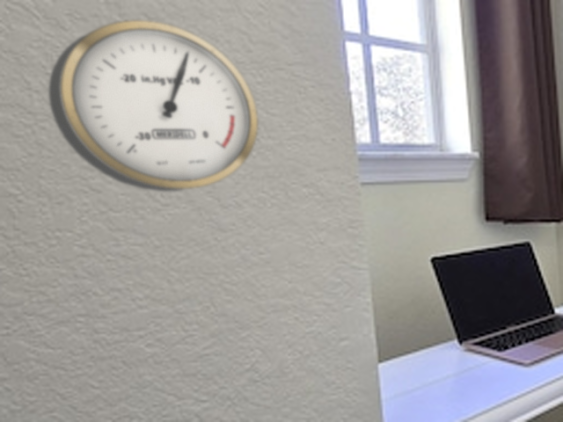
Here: -12 inHg
